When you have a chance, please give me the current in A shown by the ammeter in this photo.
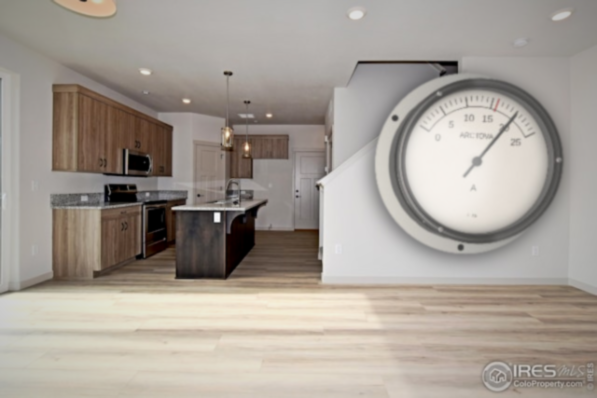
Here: 20 A
